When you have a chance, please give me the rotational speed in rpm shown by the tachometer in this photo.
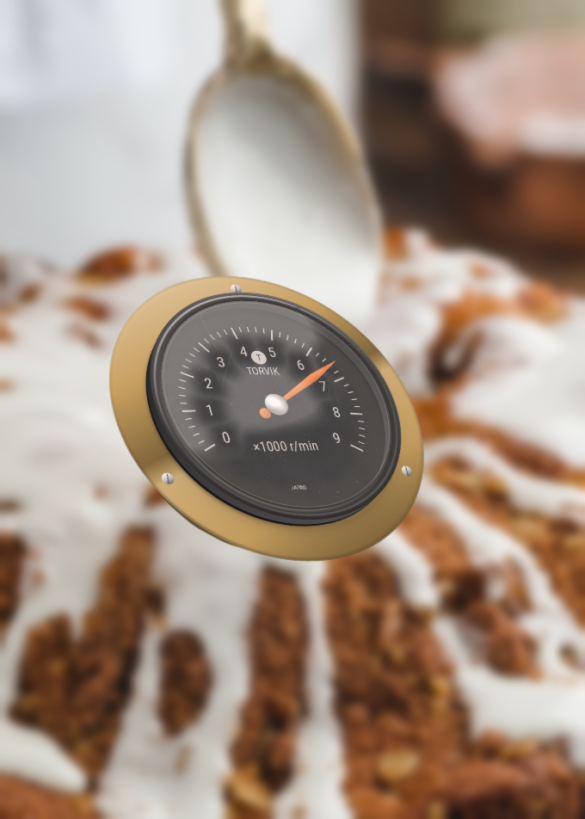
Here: 6600 rpm
